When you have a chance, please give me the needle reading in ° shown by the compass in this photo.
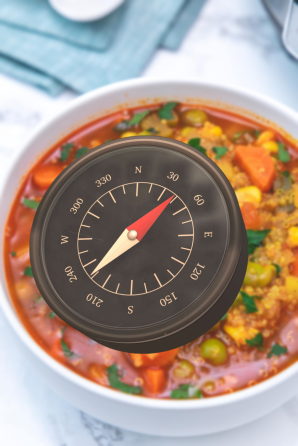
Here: 45 °
